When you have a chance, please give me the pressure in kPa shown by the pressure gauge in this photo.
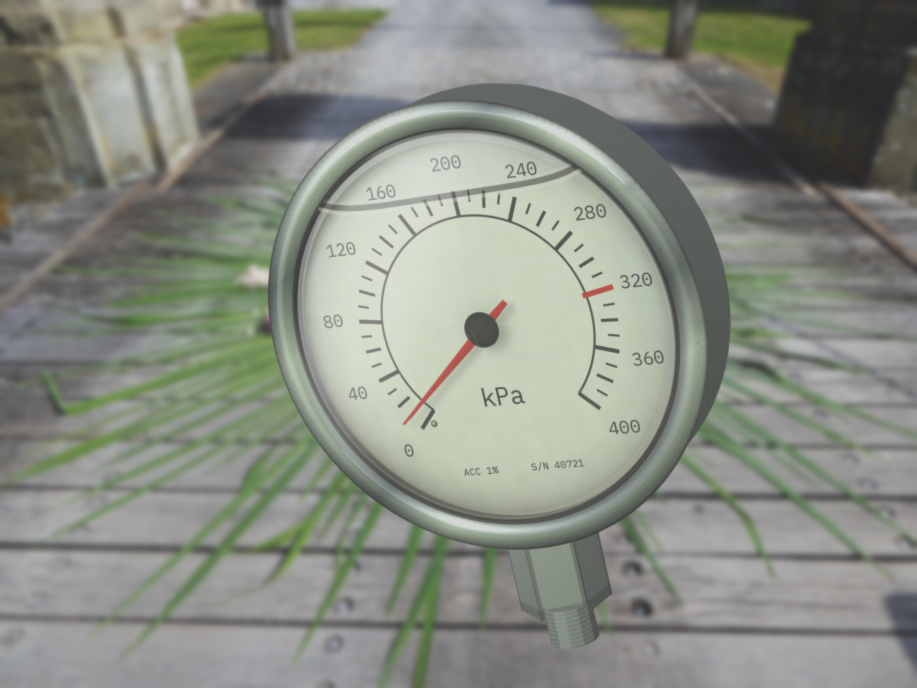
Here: 10 kPa
